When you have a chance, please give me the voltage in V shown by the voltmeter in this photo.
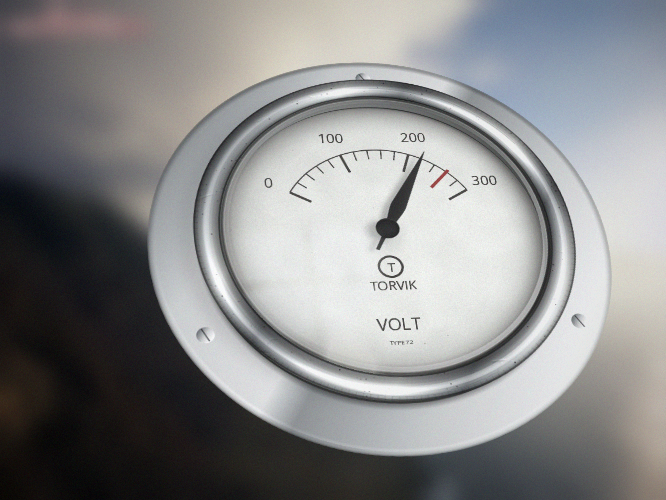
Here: 220 V
